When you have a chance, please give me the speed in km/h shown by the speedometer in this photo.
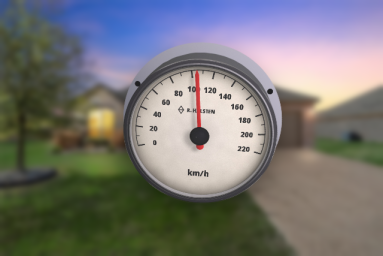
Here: 105 km/h
